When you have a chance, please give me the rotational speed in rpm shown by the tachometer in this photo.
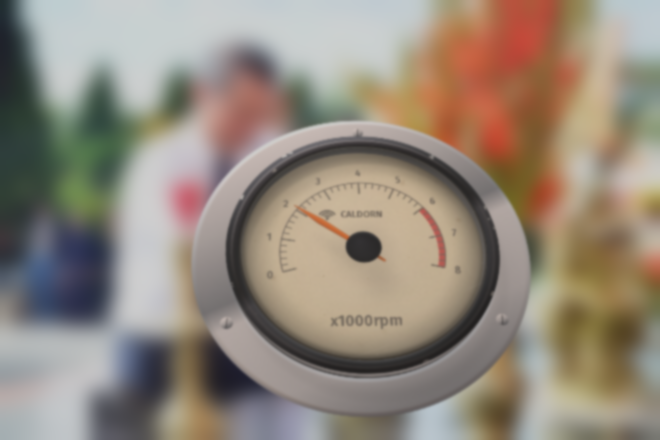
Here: 2000 rpm
